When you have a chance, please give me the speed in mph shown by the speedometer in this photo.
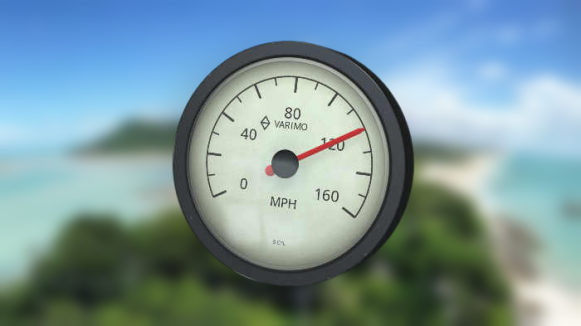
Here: 120 mph
